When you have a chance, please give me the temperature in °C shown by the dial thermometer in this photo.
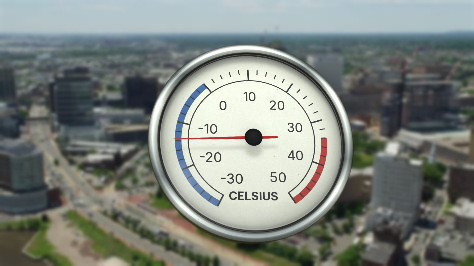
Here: -14 °C
